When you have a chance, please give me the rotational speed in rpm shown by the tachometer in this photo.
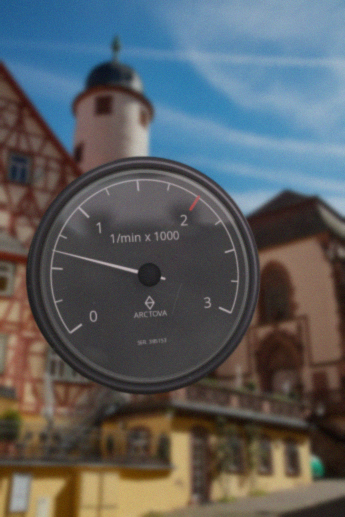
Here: 625 rpm
